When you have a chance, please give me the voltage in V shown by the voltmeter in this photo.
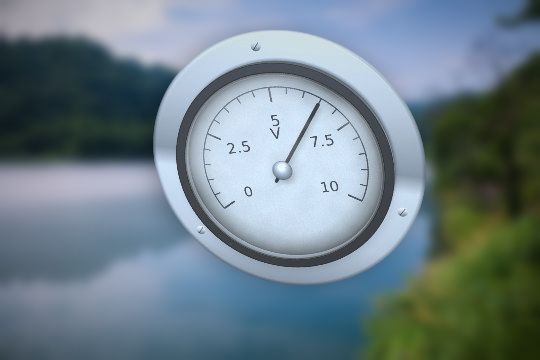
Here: 6.5 V
